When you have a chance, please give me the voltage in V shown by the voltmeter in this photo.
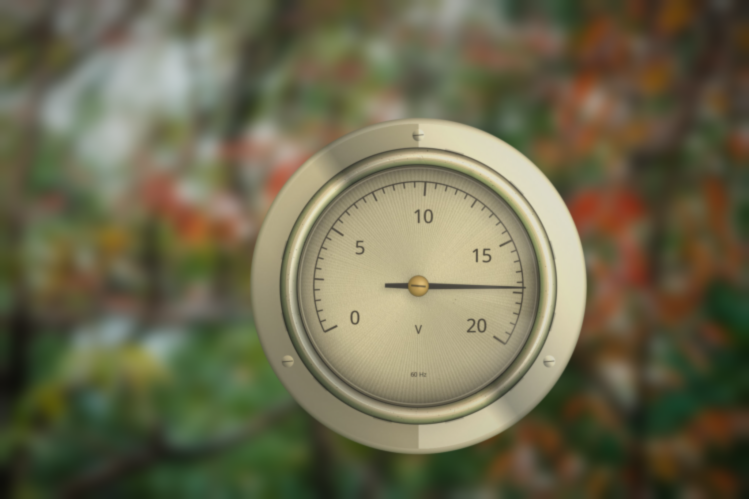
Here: 17.25 V
